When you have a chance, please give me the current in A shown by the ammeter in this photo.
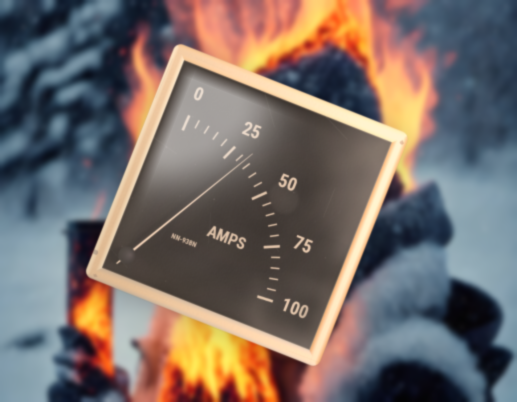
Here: 32.5 A
